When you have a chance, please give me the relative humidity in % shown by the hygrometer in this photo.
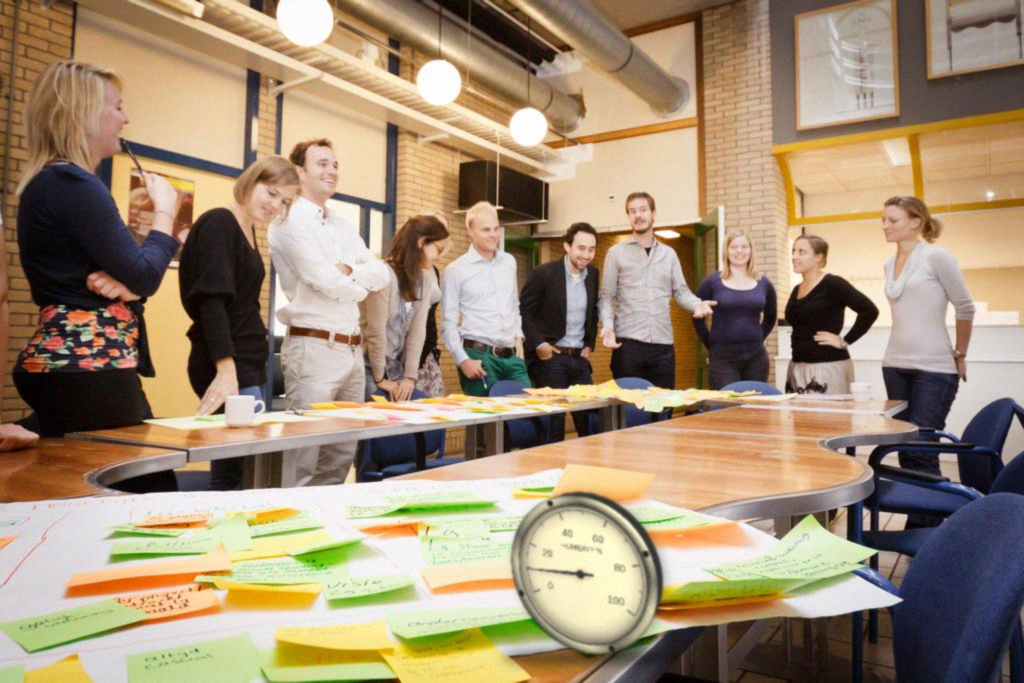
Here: 10 %
